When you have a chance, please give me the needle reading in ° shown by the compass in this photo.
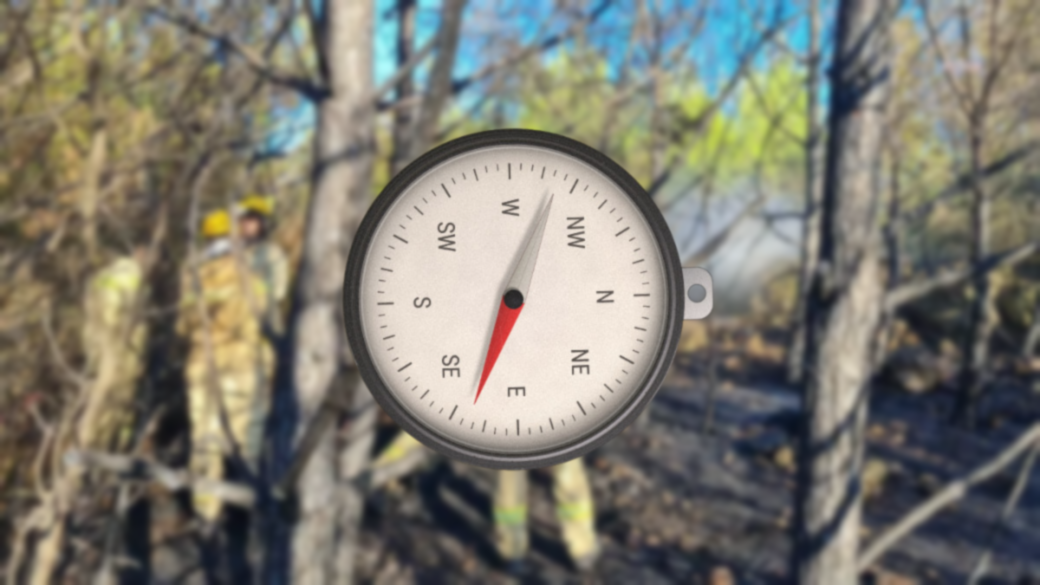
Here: 112.5 °
